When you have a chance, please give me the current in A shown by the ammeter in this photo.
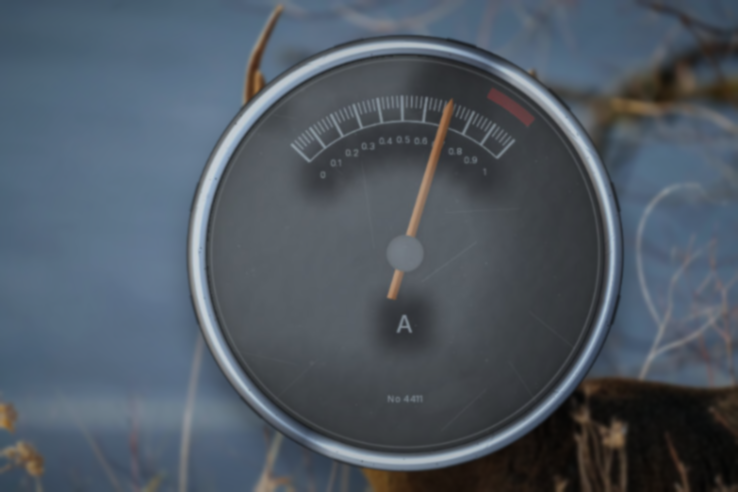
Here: 0.7 A
